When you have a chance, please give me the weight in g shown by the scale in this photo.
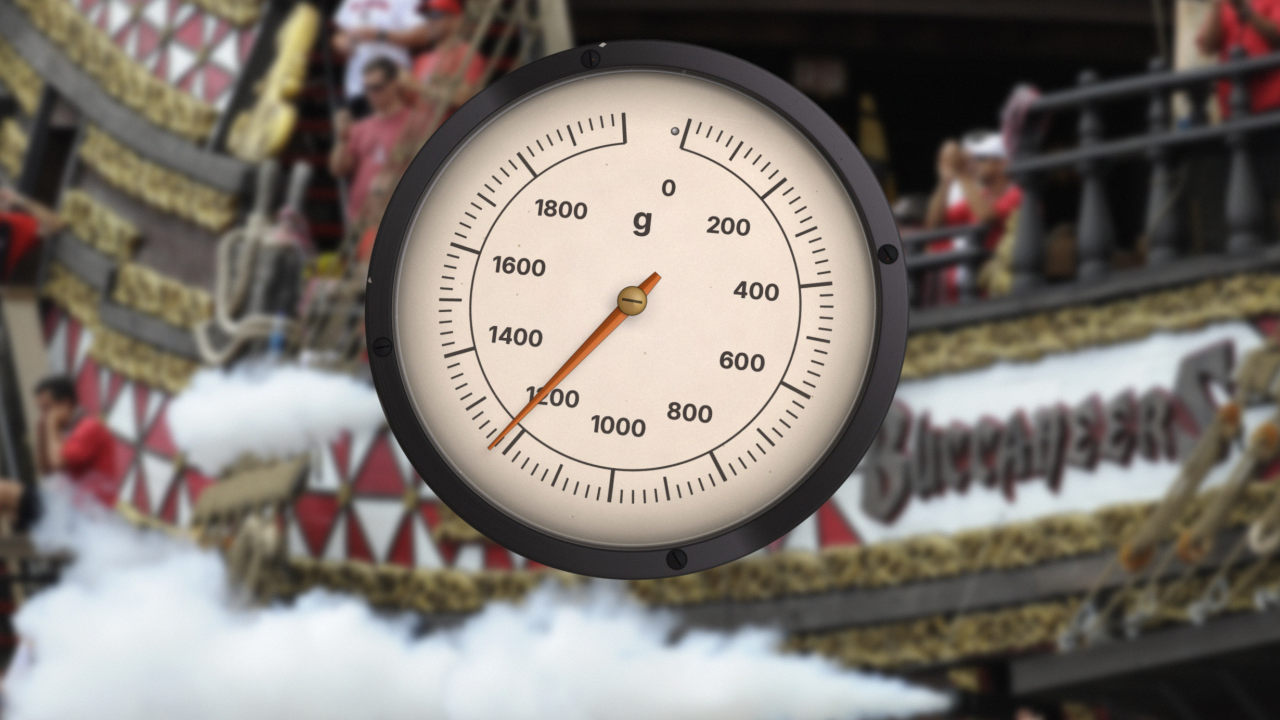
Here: 1220 g
